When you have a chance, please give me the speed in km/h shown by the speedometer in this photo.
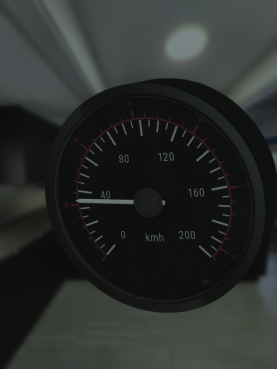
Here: 35 km/h
